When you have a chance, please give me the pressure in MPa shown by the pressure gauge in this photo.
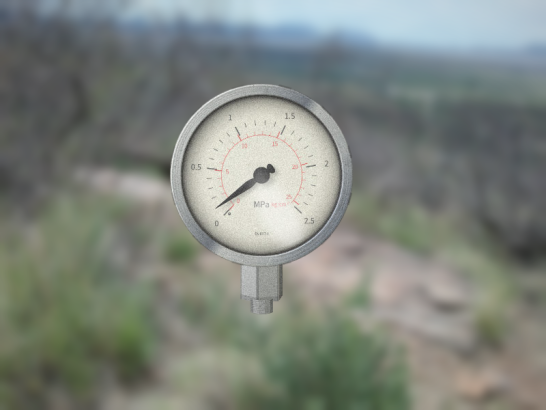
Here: 0.1 MPa
